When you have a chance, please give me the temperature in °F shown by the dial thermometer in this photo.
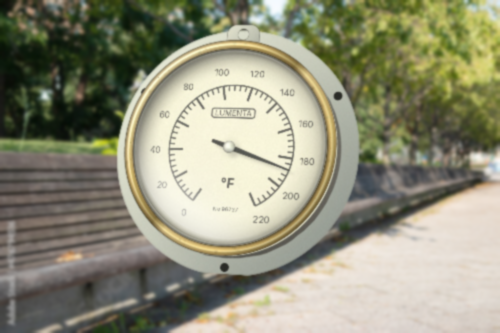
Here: 188 °F
